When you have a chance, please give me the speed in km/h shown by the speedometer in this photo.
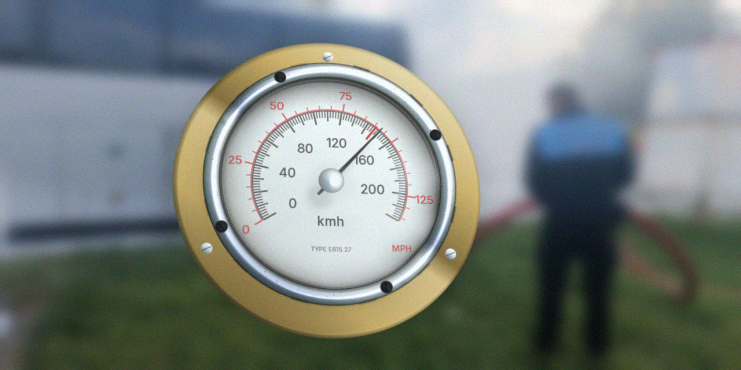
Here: 150 km/h
